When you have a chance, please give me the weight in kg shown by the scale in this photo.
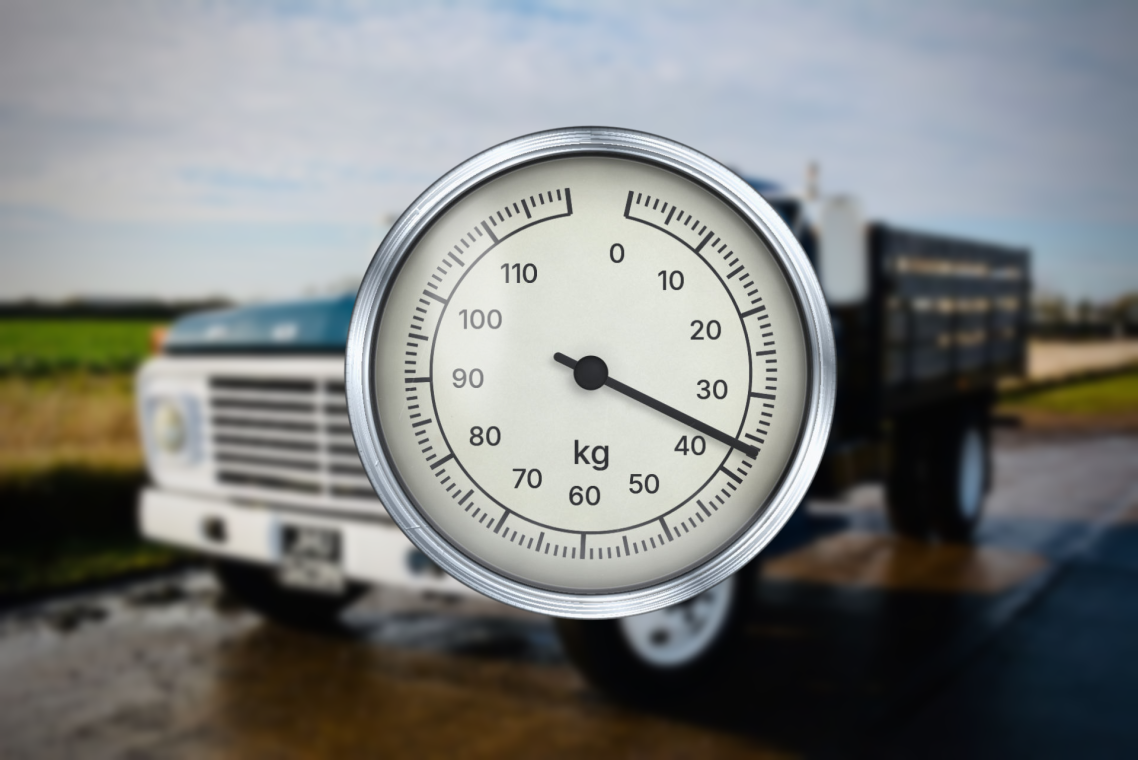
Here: 36.5 kg
